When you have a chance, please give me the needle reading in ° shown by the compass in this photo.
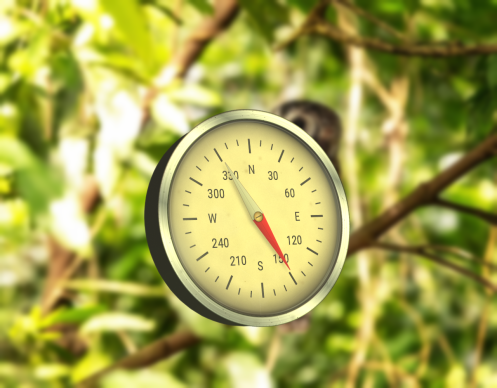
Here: 150 °
